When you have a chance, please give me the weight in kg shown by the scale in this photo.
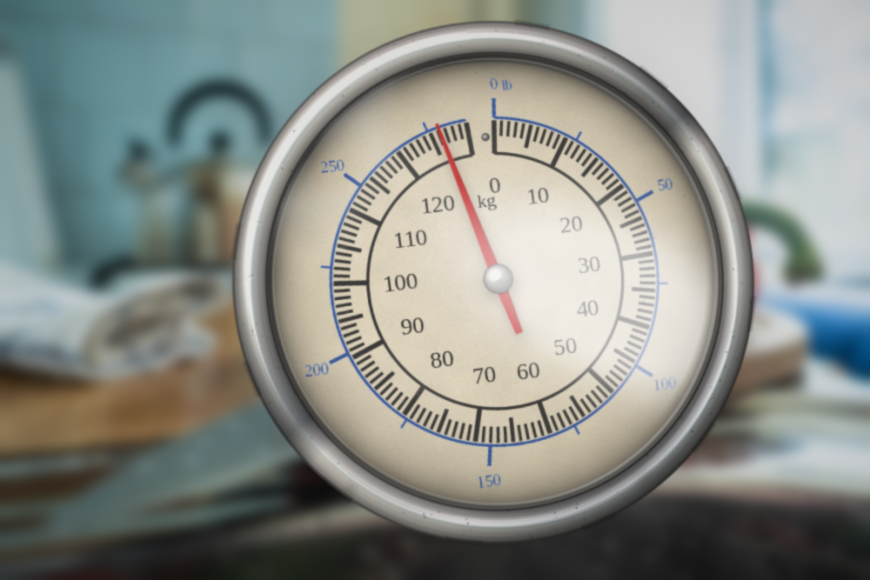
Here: 126 kg
